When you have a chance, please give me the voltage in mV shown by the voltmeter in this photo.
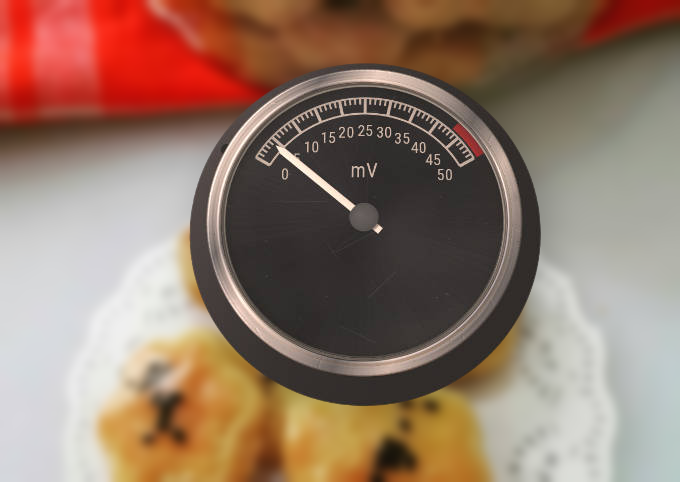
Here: 4 mV
